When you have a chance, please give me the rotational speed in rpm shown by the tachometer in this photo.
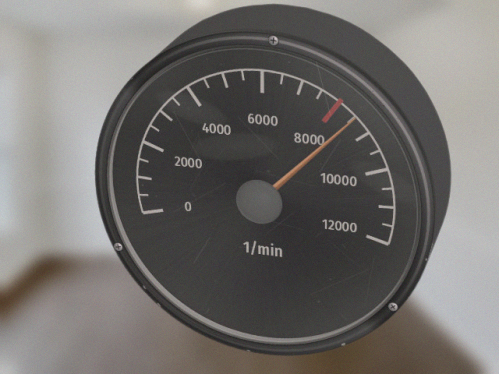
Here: 8500 rpm
